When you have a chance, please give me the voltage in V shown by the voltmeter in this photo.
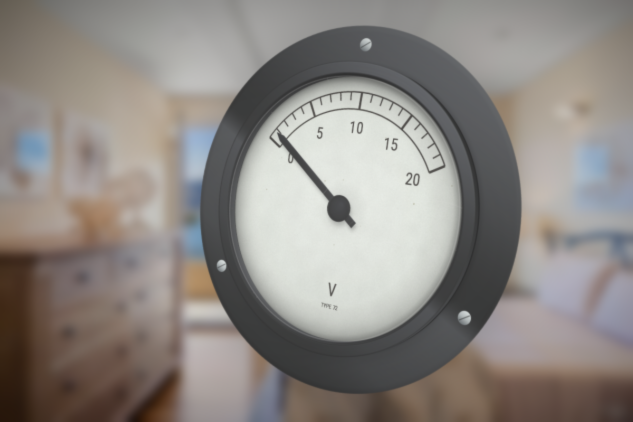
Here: 1 V
